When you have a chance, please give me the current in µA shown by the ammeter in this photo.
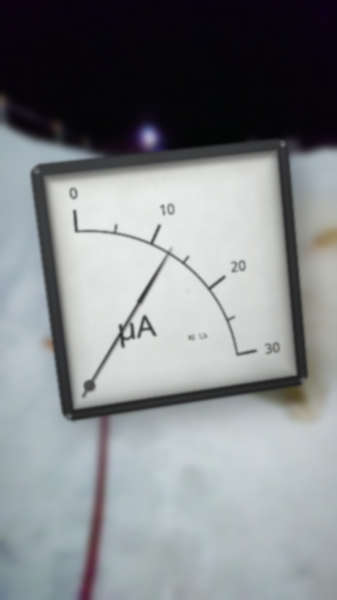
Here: 12.5 µA
